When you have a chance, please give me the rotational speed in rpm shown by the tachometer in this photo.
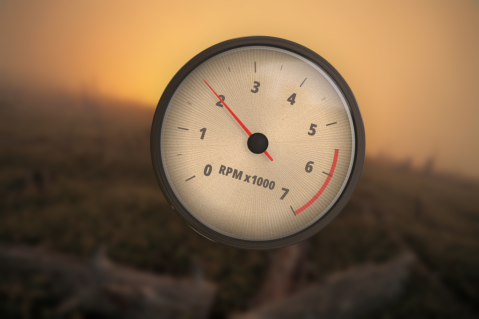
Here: 2000 rpm
